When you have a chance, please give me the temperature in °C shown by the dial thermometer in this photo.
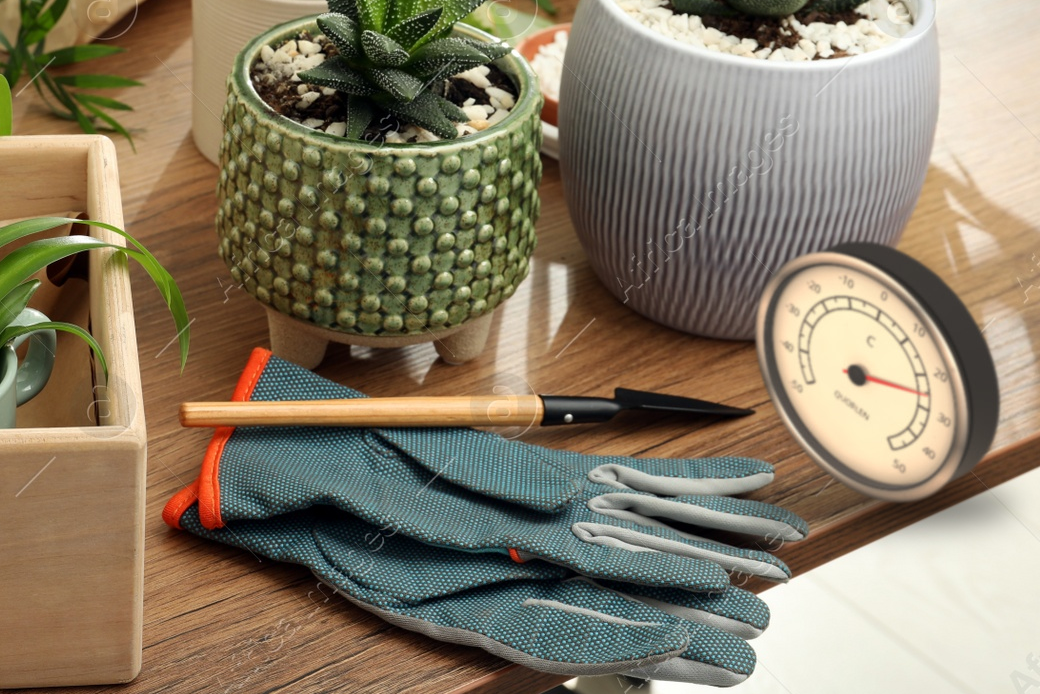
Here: 25 °C
